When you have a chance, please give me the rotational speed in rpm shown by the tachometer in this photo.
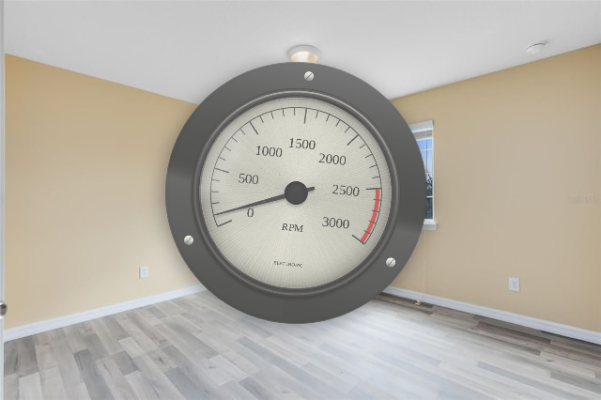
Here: 100 rpm
